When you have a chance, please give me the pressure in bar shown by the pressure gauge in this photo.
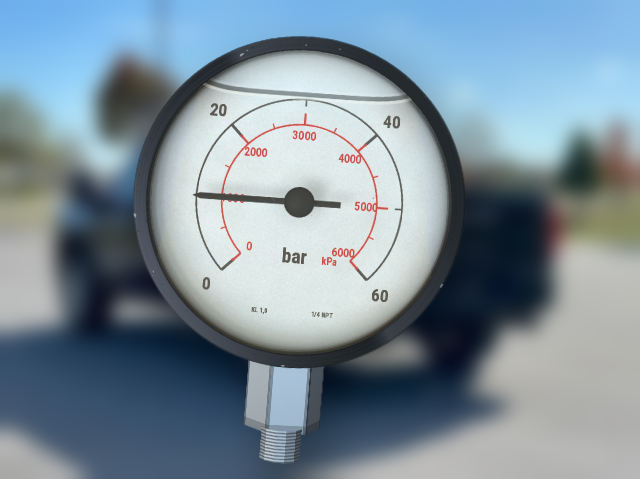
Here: 10 bar
